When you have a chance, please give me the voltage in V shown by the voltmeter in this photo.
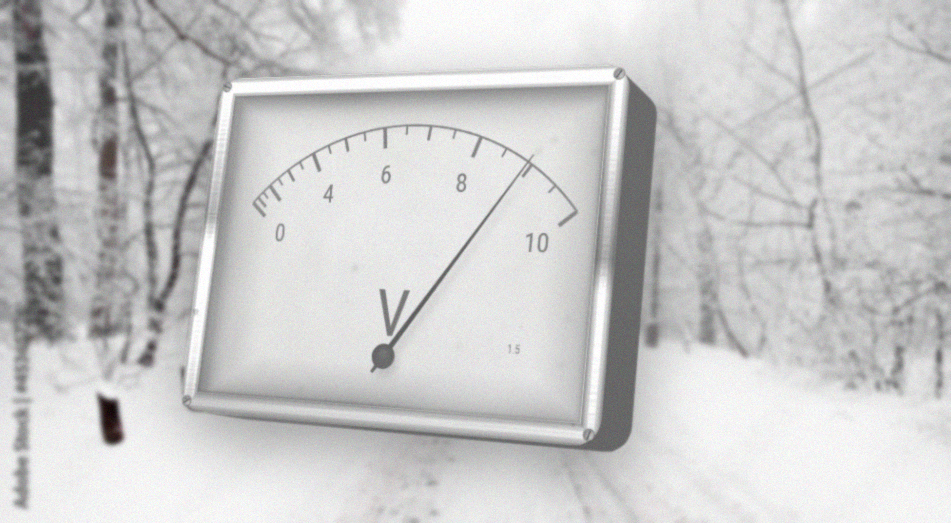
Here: 9 V
